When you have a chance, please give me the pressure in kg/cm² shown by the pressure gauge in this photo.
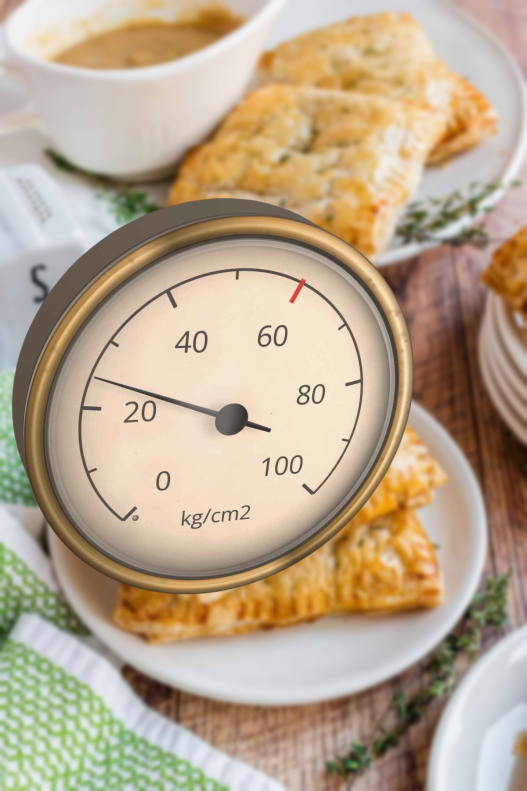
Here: 25 kg/cm²
